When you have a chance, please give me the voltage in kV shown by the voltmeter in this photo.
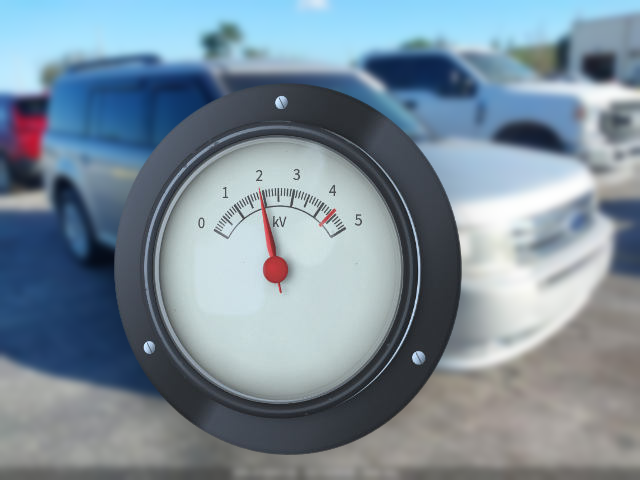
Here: 2 kV
